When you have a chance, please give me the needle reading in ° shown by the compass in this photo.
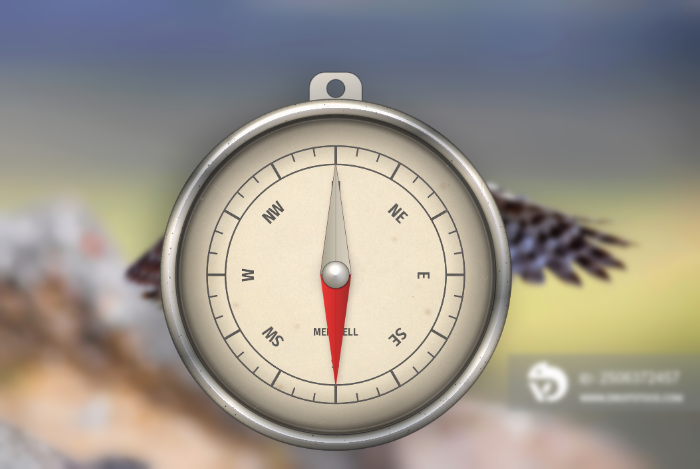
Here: 180 °
